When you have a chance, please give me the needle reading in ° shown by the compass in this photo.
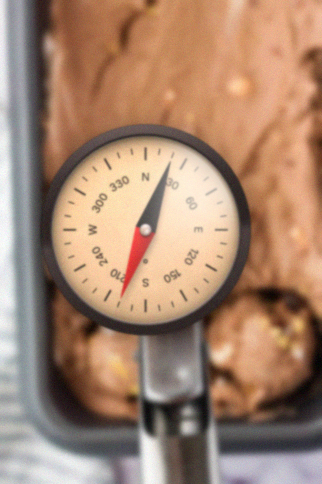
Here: 200 °
